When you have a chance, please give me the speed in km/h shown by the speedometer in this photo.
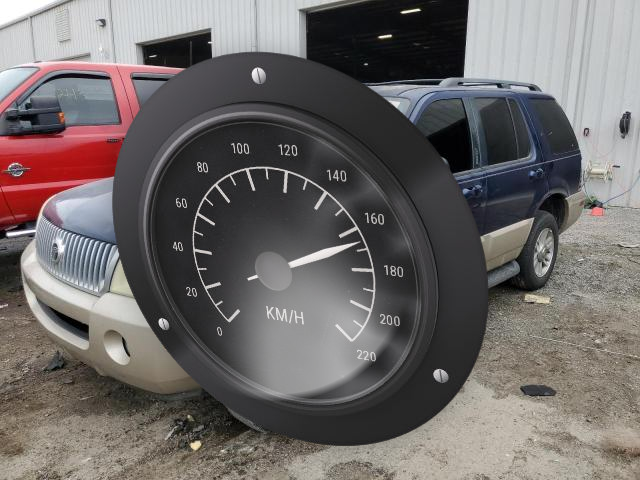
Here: 165 km/h
